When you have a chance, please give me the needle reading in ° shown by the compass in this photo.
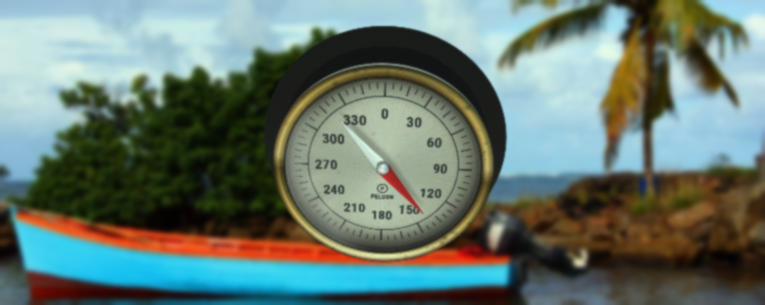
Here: 140 °
